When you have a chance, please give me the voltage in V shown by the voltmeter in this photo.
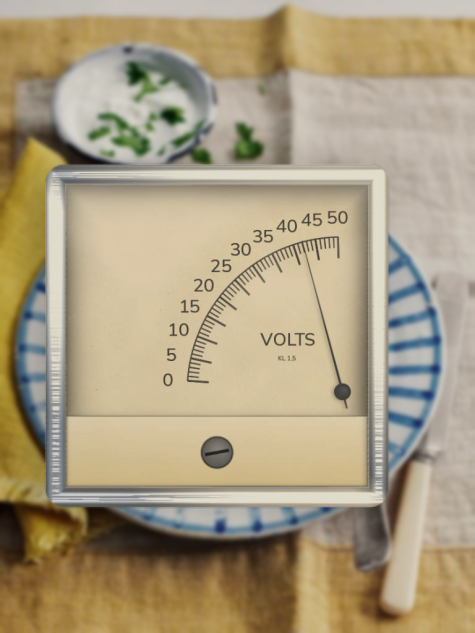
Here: 42 V
